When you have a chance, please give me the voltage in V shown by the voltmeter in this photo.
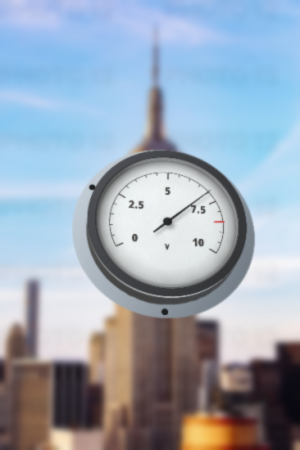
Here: 7 V
